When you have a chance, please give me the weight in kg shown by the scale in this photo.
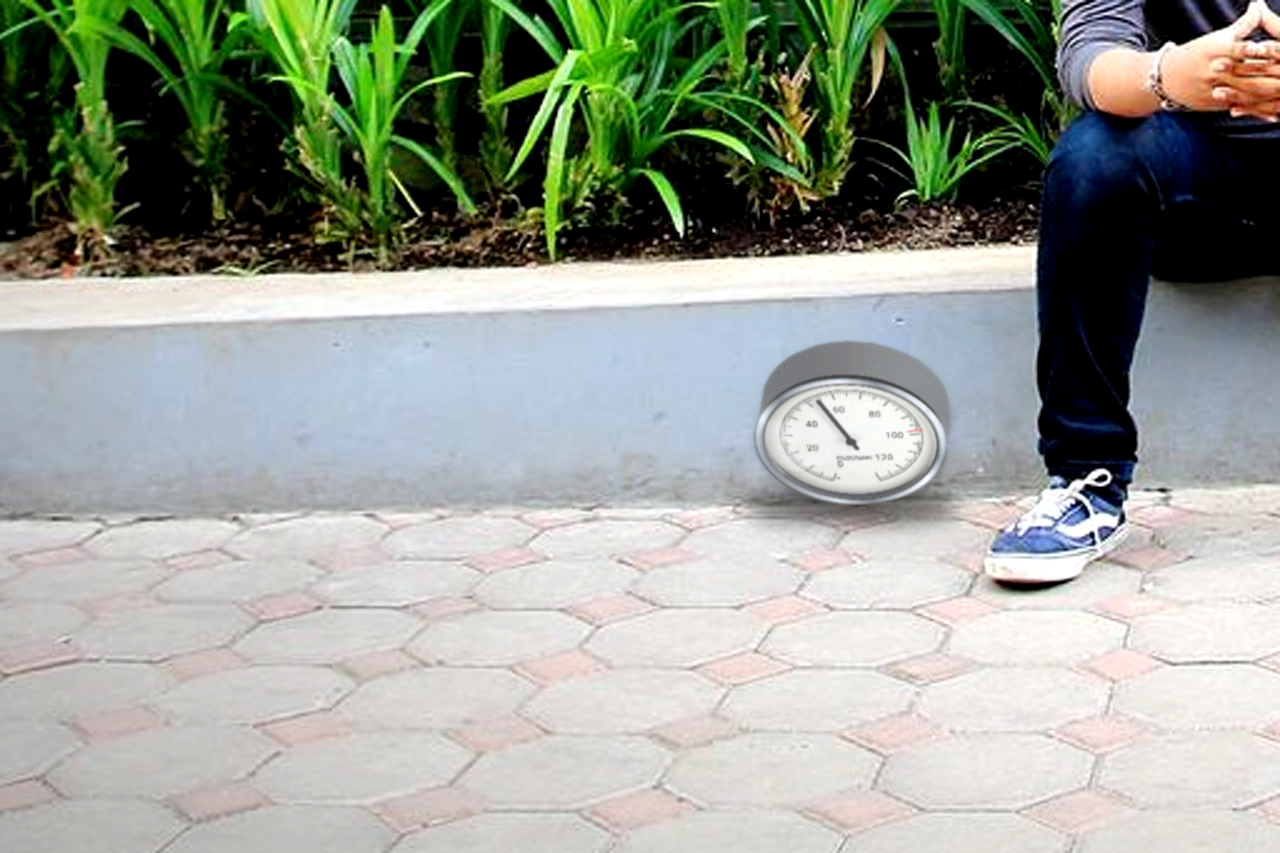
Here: 55 kg
